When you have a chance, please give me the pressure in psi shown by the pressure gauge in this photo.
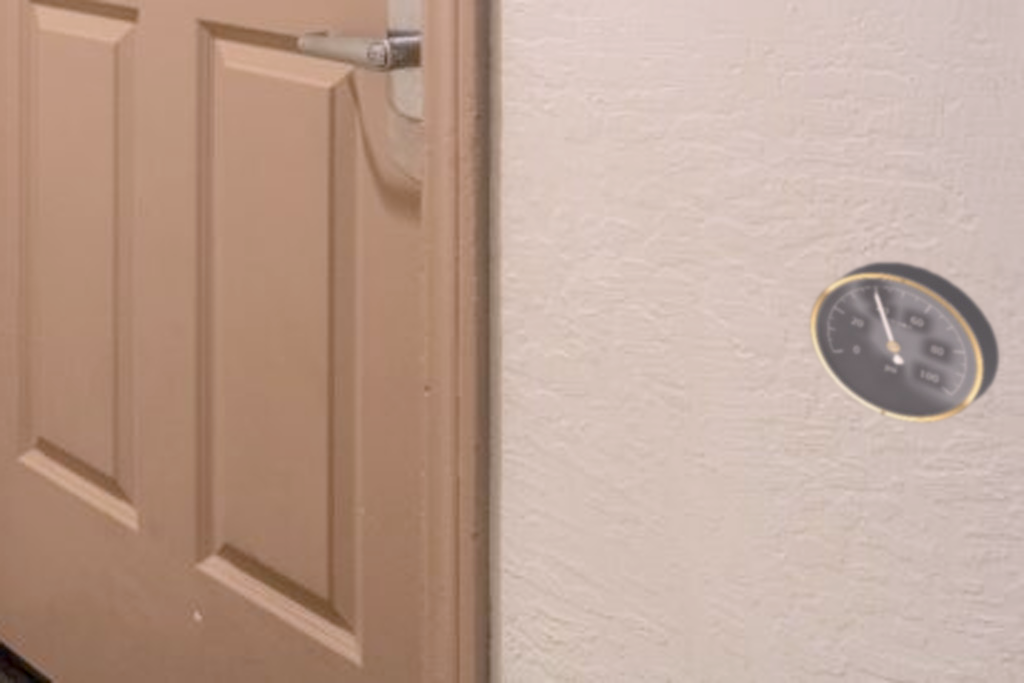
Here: 40 psi
